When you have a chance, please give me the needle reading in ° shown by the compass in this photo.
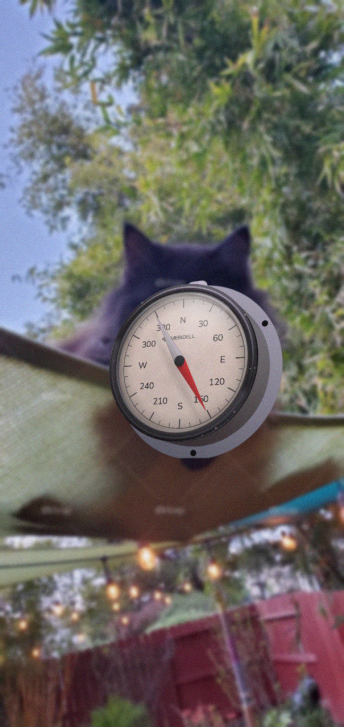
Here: 150 °
